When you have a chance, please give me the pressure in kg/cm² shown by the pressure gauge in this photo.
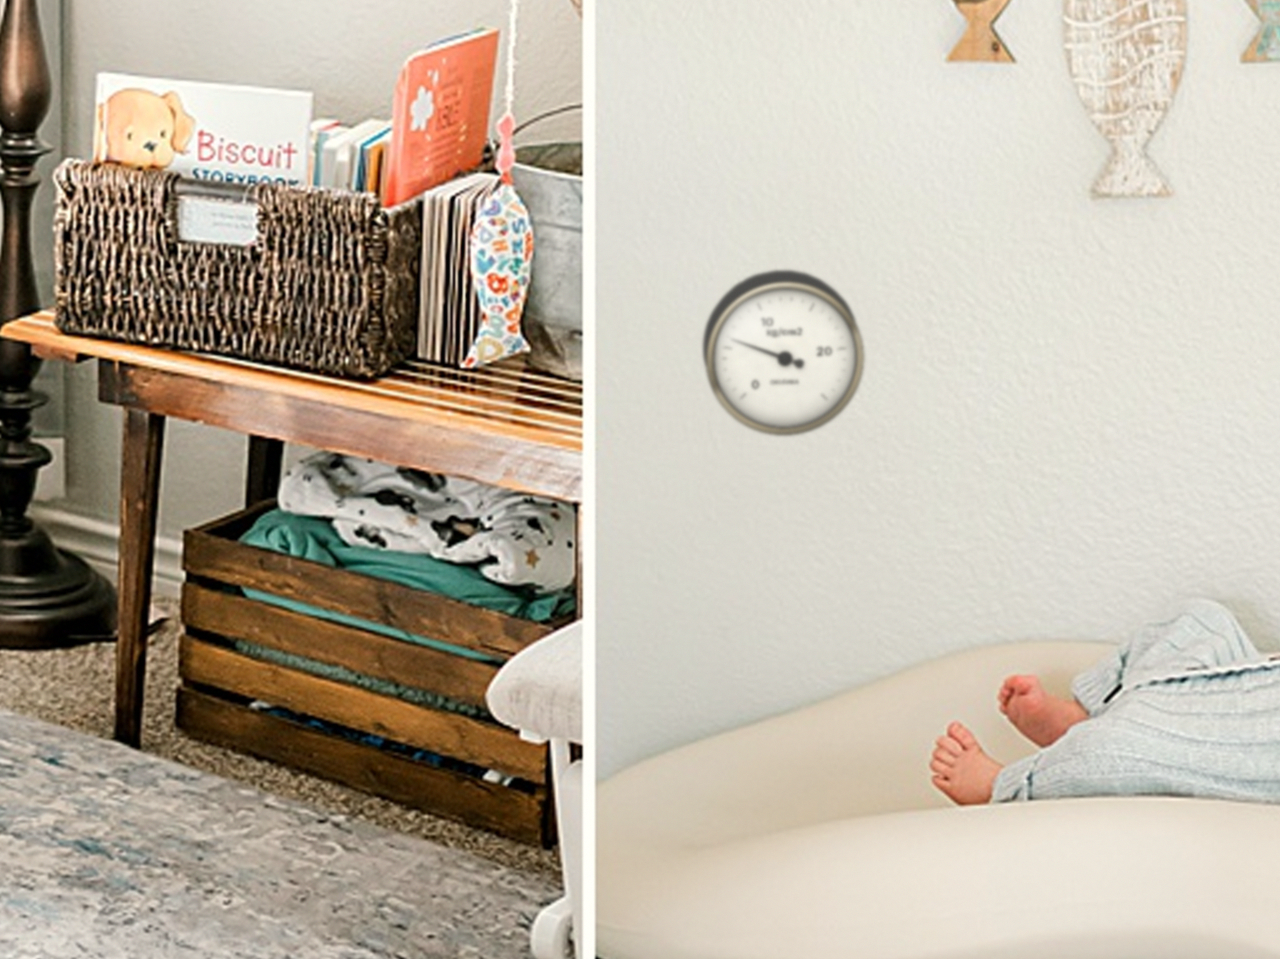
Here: 6 kg/cm²
